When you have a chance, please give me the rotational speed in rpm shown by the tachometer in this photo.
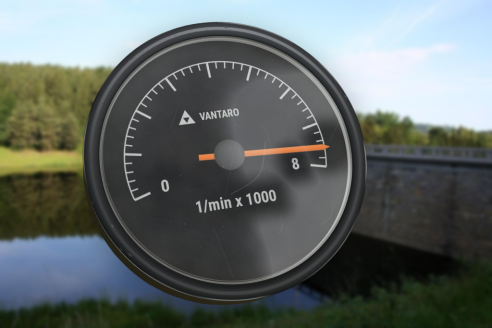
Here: 7600 rpm
